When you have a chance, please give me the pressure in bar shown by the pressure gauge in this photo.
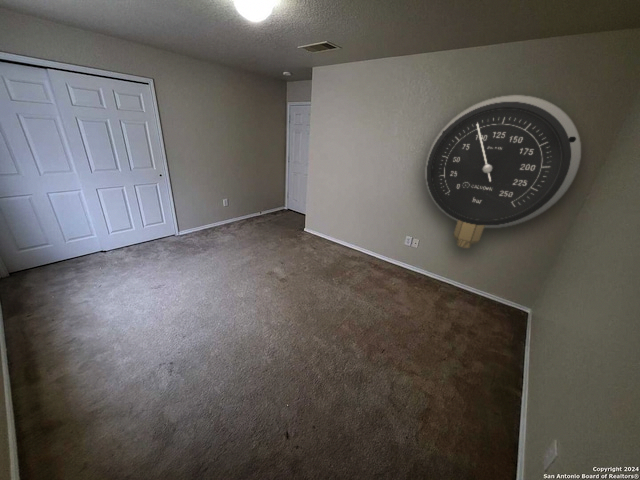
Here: 100 bar
